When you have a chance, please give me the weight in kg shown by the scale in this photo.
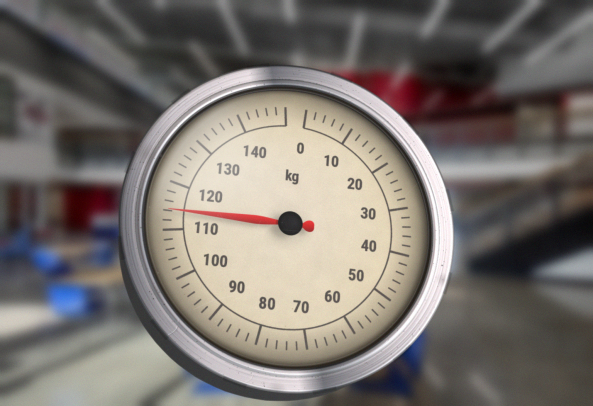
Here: 114 kg
